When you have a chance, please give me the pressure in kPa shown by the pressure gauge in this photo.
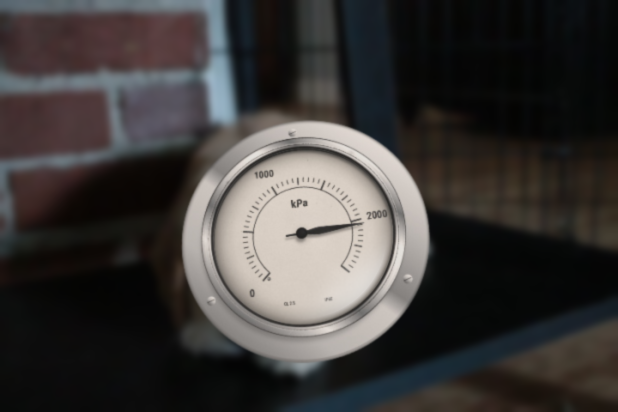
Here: 2050 kPa
